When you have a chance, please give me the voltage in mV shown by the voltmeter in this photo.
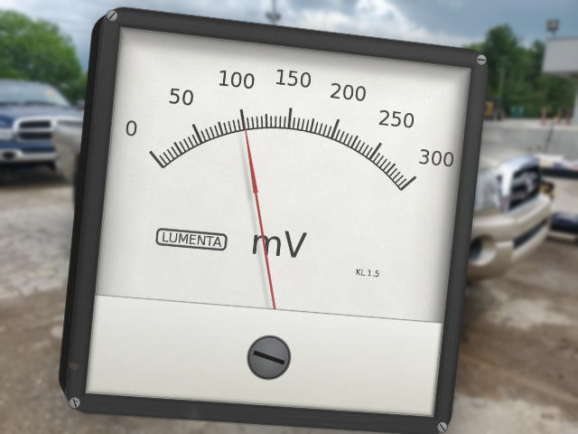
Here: 100 mV
